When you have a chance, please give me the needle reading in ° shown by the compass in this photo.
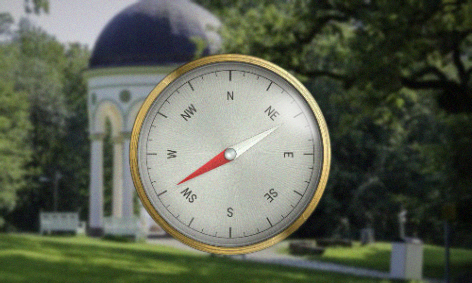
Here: 240 °
